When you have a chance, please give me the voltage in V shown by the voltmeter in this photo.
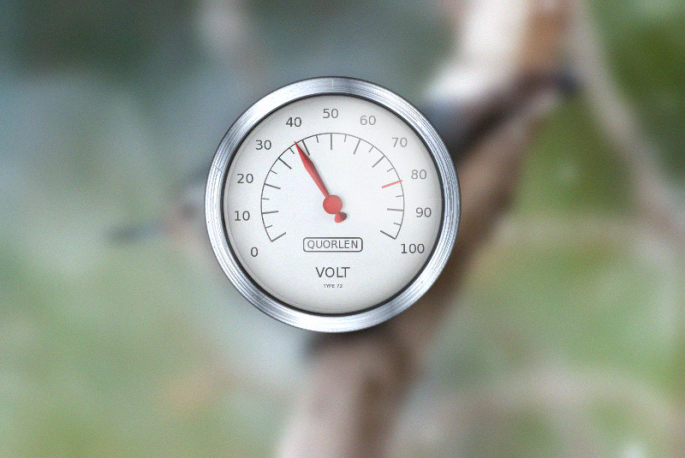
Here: 37.5 V
